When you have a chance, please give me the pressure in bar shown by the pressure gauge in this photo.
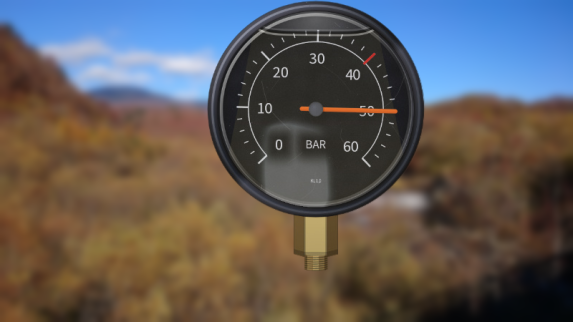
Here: 50 bar
